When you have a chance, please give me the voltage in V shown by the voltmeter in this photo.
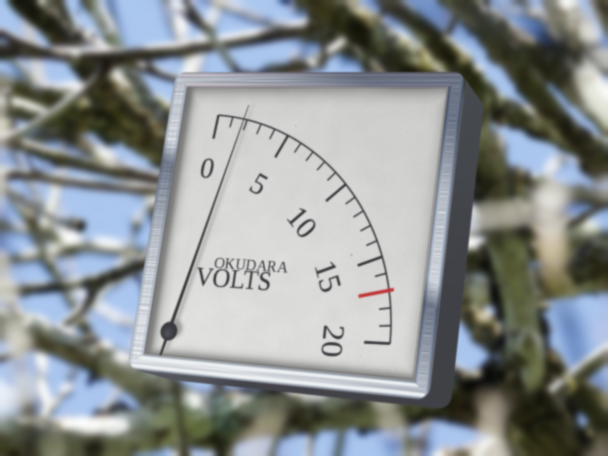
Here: 2 V
